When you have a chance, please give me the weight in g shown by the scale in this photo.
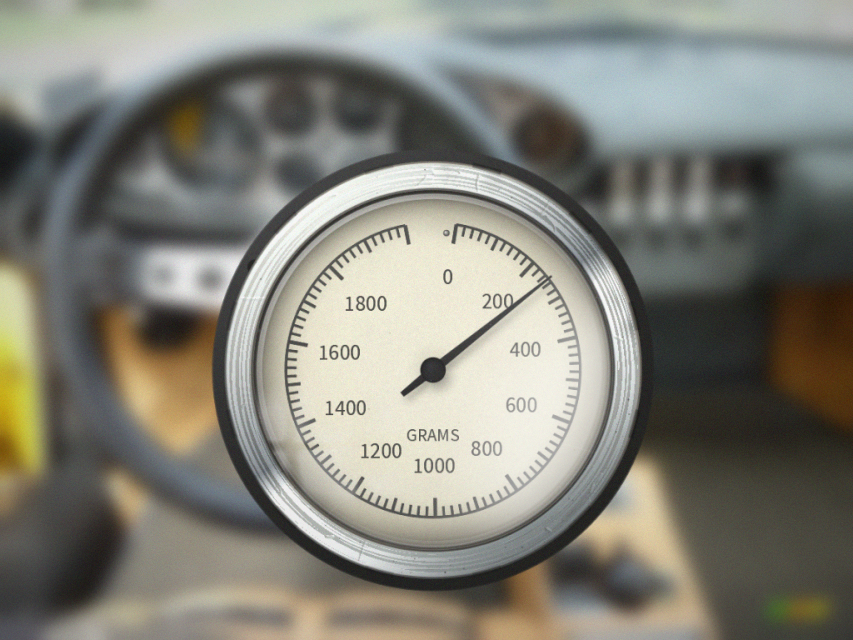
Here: 250 g
